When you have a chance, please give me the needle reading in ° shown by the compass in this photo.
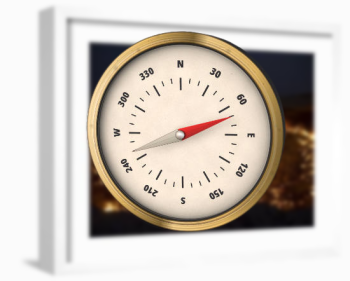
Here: 70 °
